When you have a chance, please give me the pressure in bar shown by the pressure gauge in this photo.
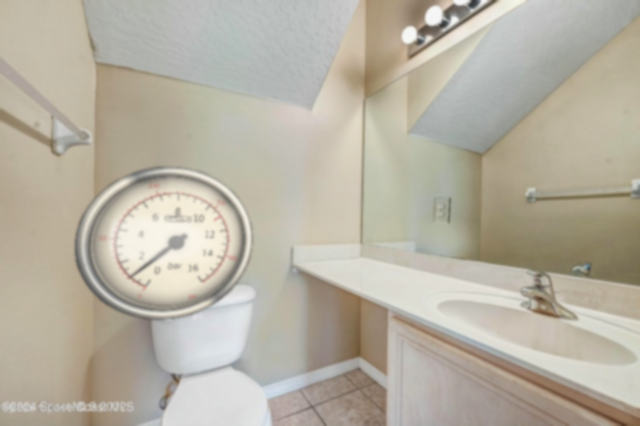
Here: 1 bar
